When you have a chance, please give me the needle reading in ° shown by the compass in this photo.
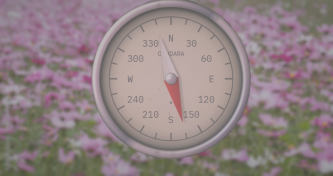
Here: 165 °
